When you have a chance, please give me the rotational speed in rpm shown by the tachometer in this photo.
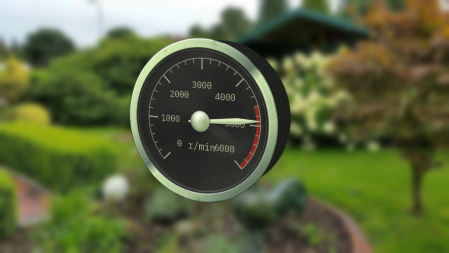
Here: 4900 rpm
